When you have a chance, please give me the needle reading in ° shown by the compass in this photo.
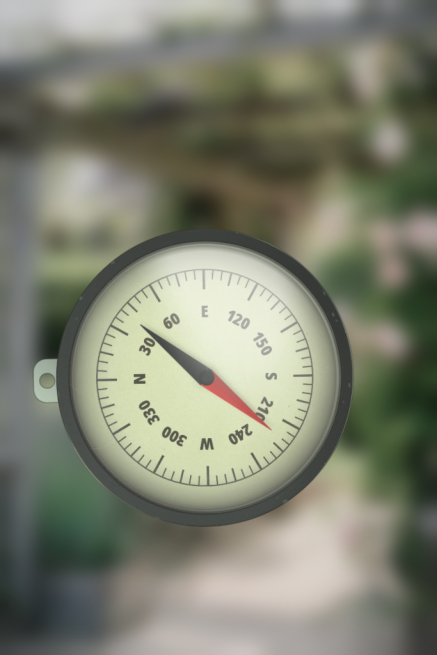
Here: 220 °
